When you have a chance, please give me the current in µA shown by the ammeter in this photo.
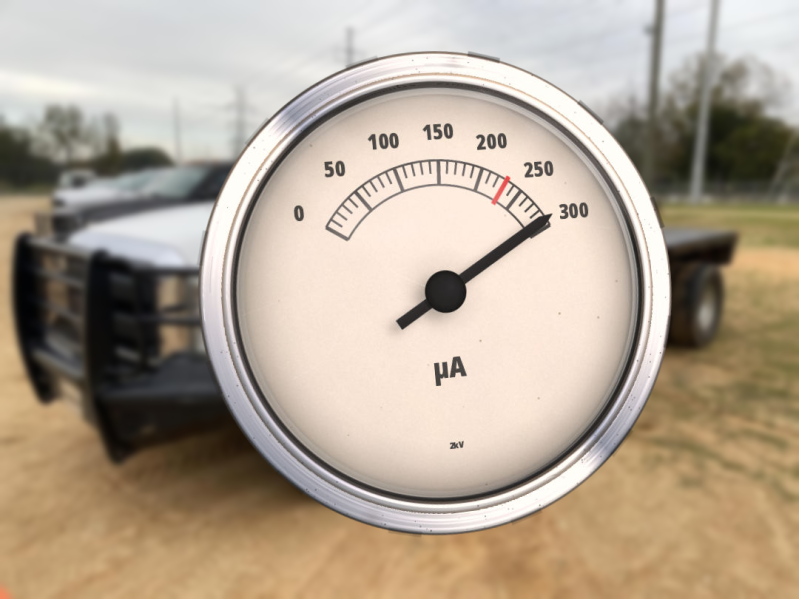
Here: 290 µA
